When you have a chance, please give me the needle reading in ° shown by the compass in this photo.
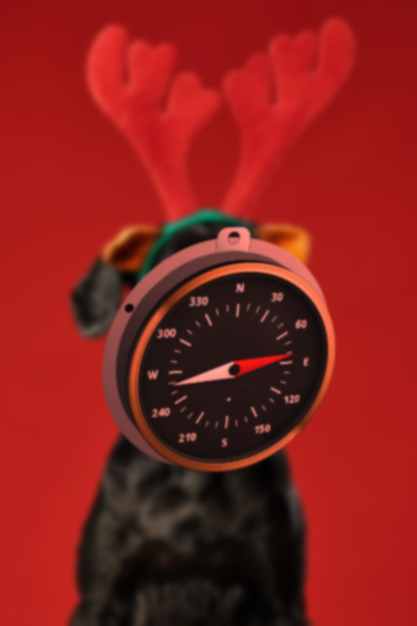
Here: 80 °
